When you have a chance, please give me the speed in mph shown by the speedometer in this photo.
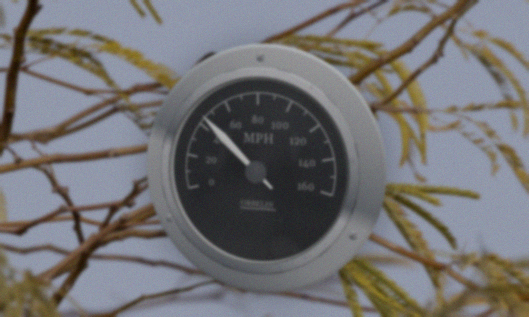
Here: 45 mph
